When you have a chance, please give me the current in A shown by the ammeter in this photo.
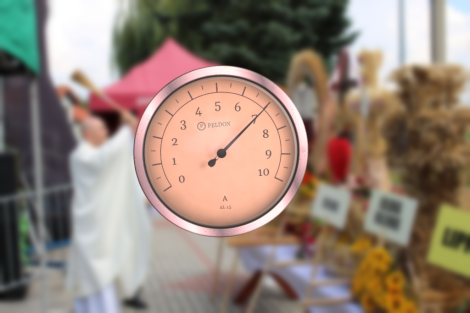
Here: 7 A
